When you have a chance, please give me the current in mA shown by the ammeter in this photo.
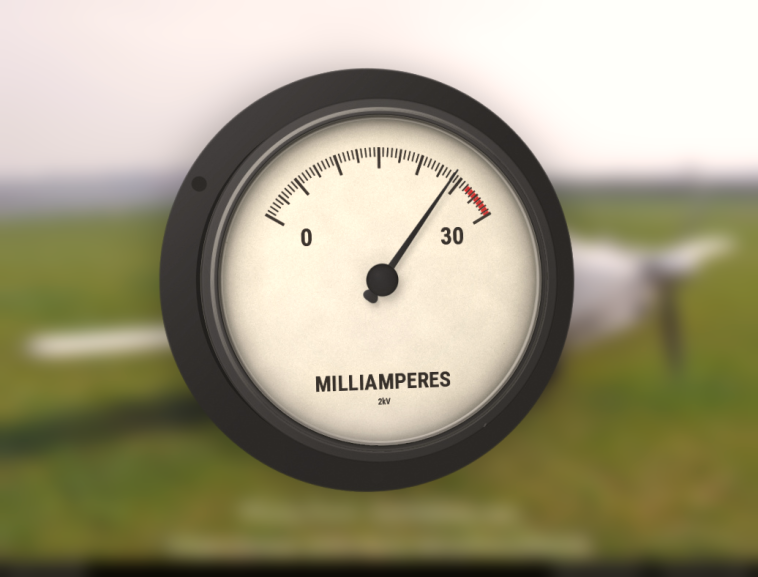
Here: 24 mA
